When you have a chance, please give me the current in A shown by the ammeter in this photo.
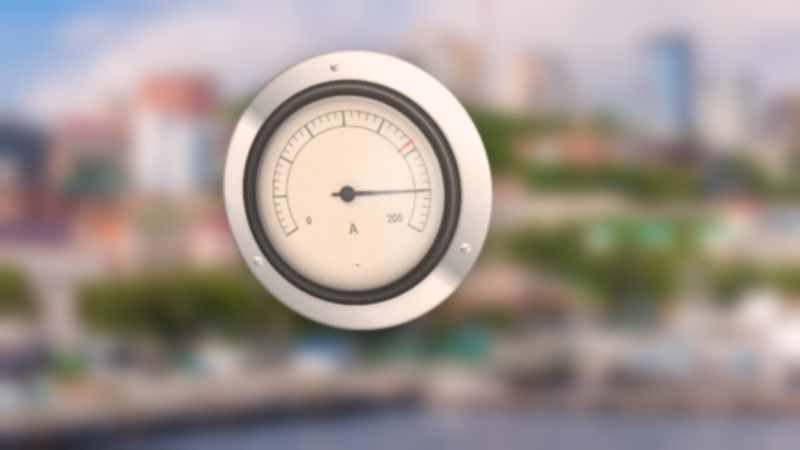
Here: 175 A
